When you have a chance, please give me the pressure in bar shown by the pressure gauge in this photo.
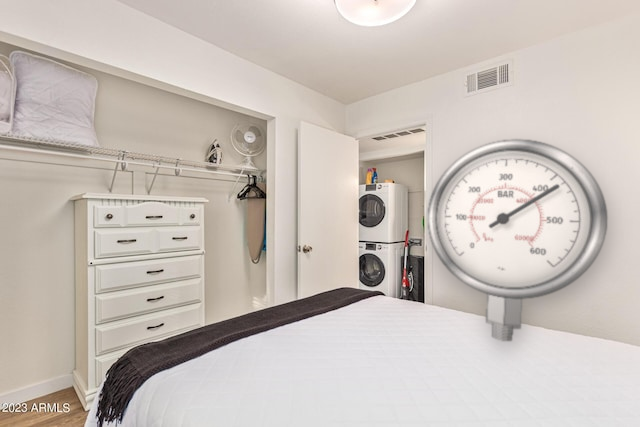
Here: 420 bar
